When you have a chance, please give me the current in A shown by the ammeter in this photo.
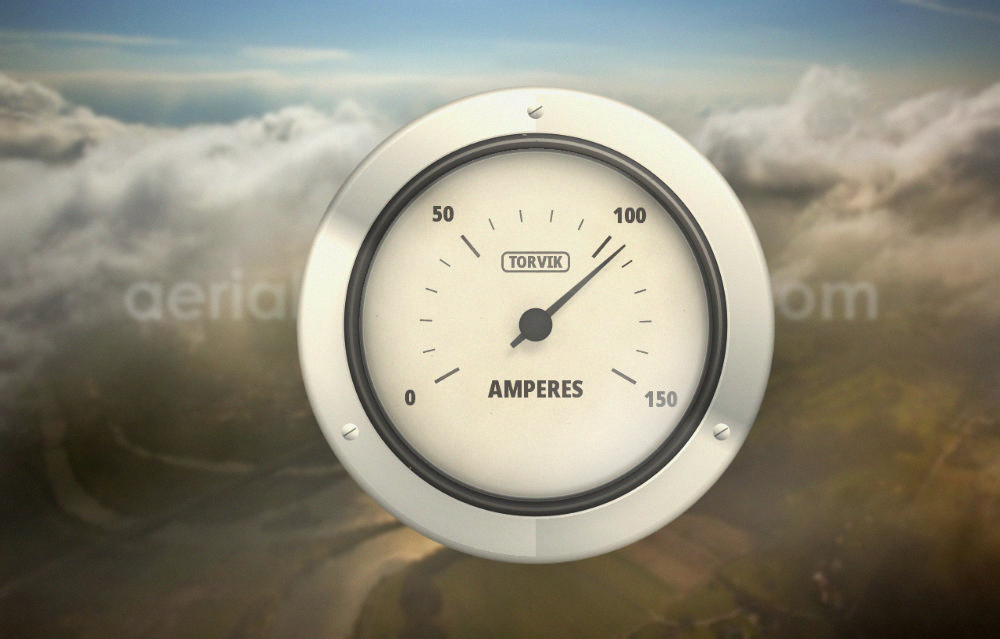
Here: 105 A
